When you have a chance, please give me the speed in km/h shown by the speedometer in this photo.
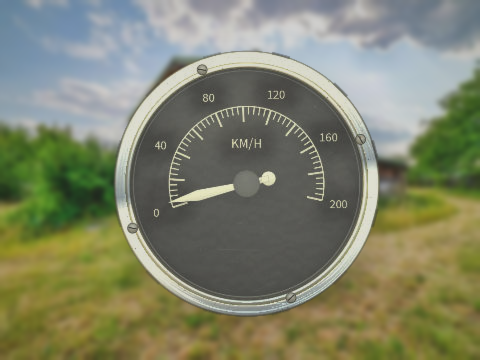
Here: 4 km/h
